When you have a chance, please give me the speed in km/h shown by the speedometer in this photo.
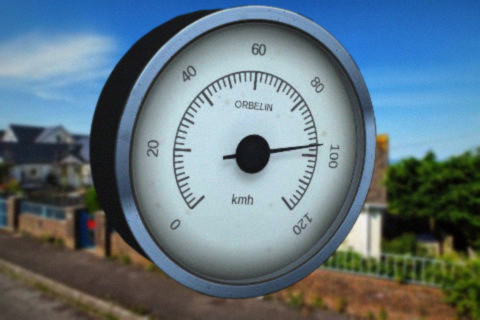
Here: 96 km/h
